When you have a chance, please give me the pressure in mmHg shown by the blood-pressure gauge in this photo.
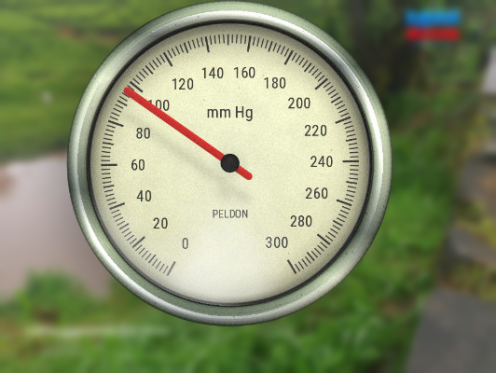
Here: 96 mmHg
